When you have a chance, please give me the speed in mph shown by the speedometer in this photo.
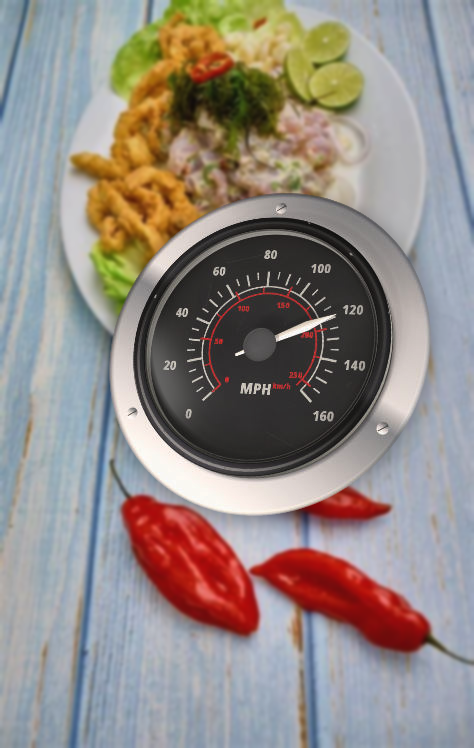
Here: 120 mph
